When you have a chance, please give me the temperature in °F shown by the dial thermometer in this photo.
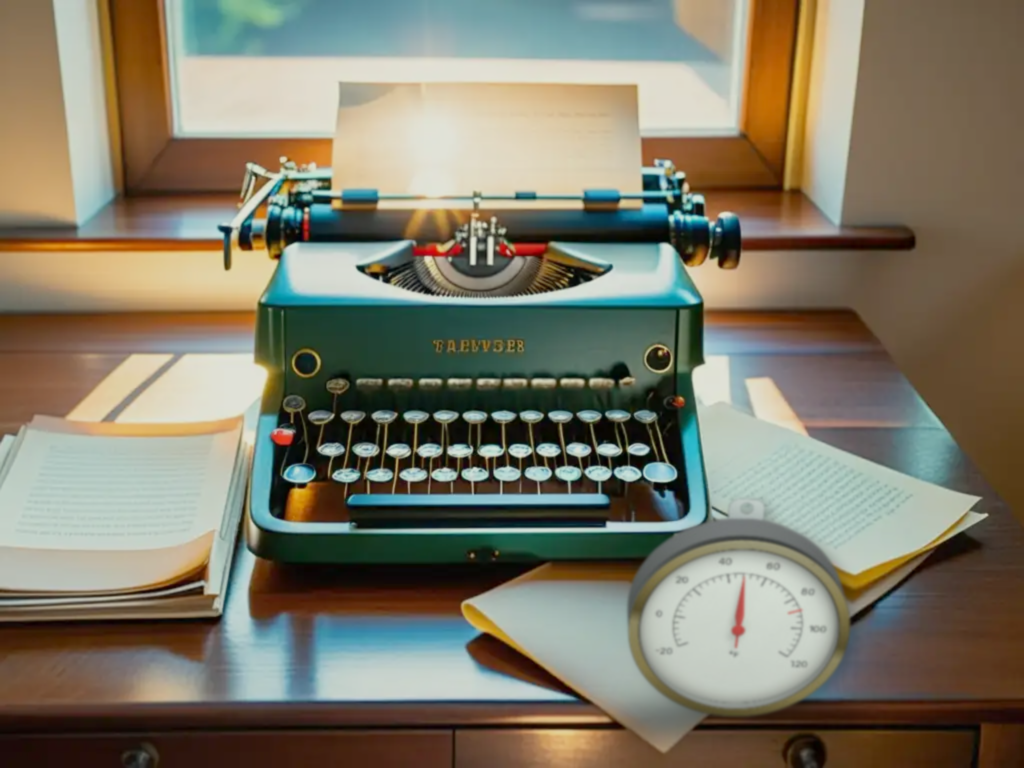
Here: 48 °F
